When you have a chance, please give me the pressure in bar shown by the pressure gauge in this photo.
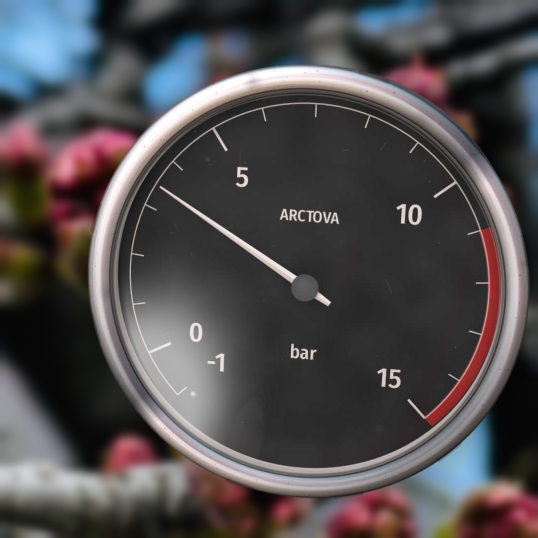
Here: 3.5 bar
